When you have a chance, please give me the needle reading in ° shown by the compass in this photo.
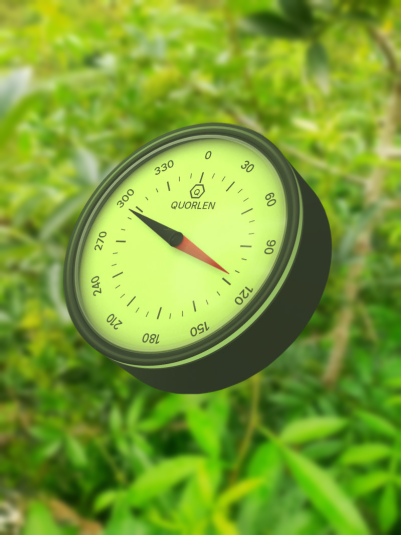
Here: 115 °
